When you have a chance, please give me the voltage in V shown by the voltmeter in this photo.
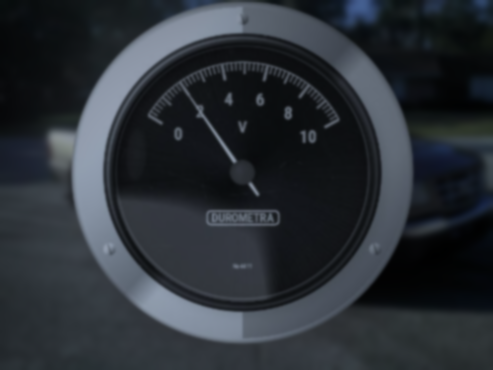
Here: 2 V
